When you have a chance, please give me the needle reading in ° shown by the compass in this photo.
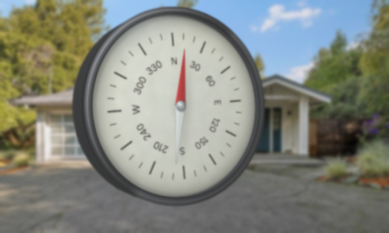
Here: 10 °
